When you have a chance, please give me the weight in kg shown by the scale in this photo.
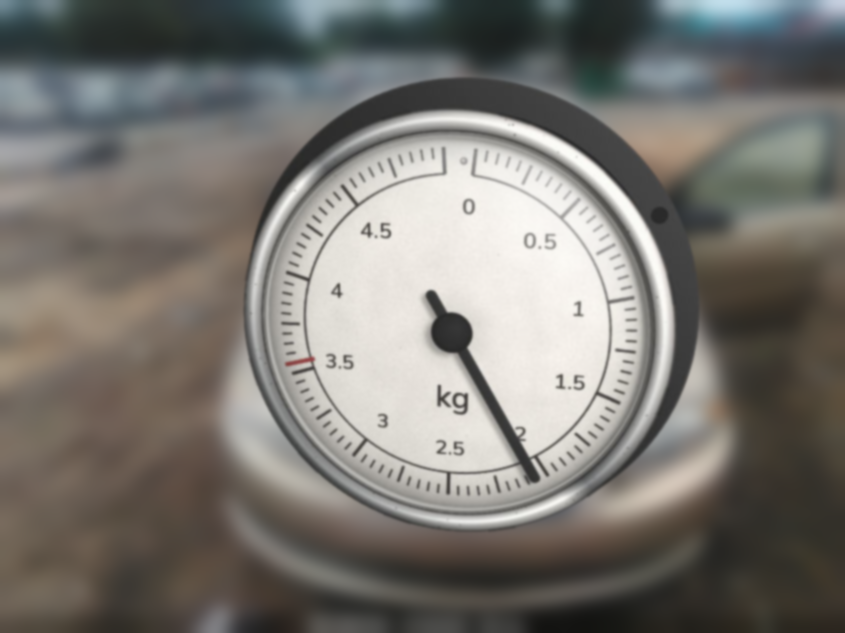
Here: 2.05 kg
